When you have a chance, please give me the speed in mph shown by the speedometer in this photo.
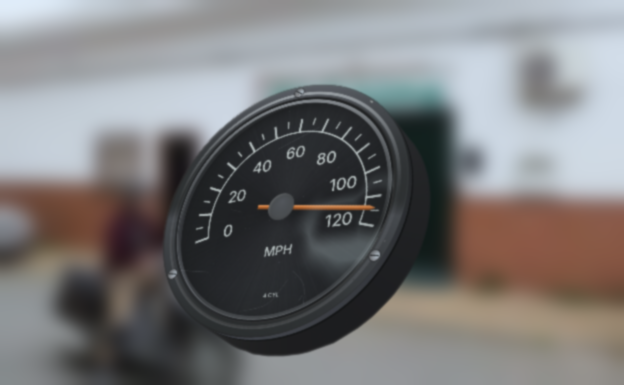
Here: 115 mph
